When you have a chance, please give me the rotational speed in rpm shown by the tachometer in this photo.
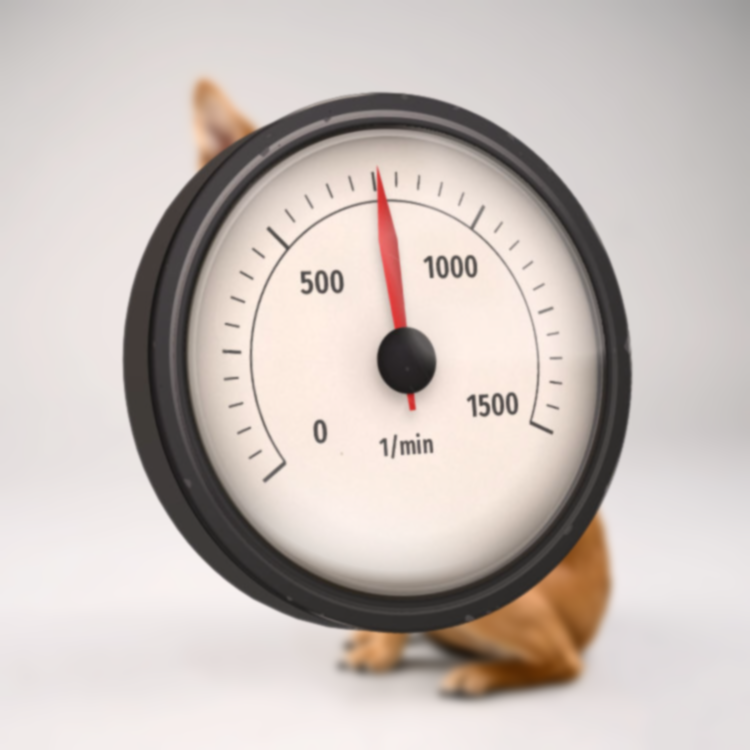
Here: 750 rpm
